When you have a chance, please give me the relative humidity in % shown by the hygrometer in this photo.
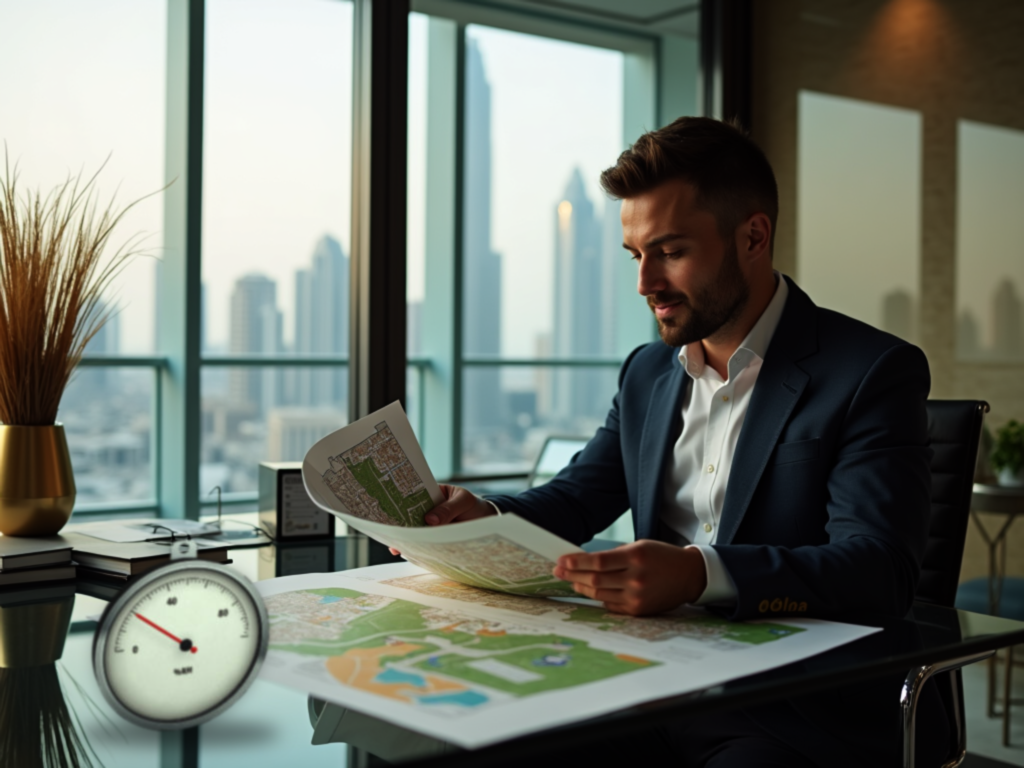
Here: 20 %
